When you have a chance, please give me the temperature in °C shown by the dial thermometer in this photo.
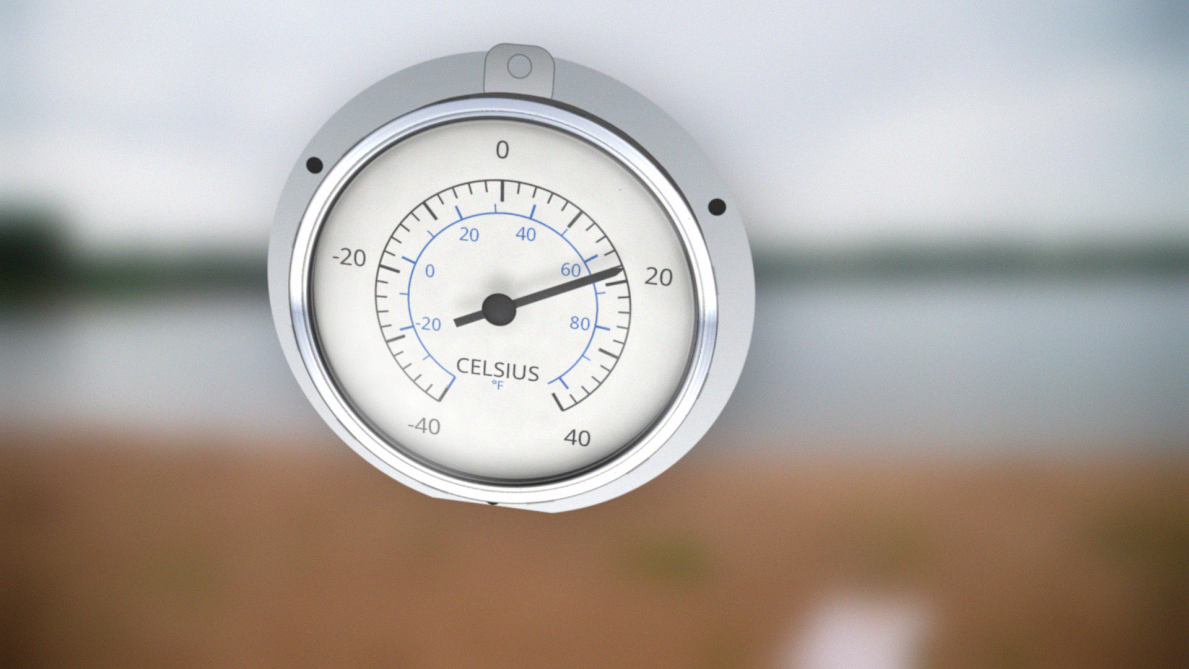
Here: 18 °C
